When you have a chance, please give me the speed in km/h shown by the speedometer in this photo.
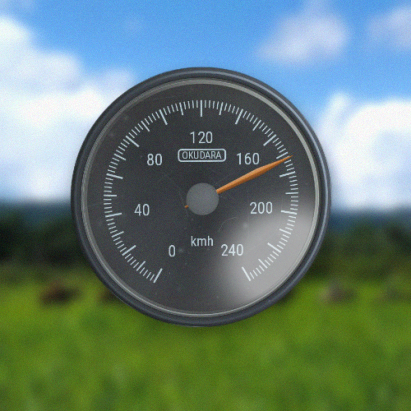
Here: 172 km/h
